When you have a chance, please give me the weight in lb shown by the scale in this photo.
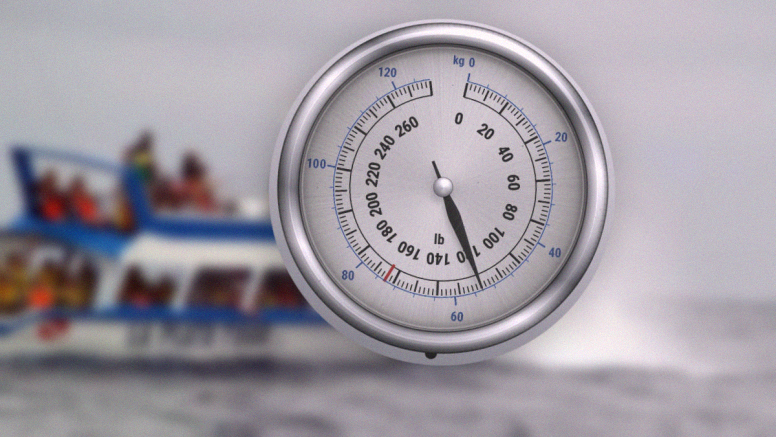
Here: 120 lb
